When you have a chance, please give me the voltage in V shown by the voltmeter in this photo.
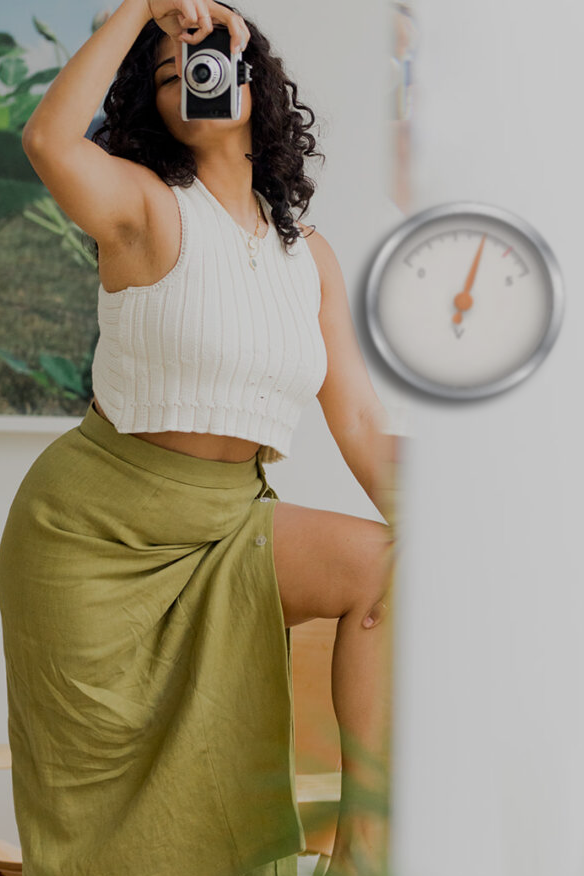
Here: 3 V
